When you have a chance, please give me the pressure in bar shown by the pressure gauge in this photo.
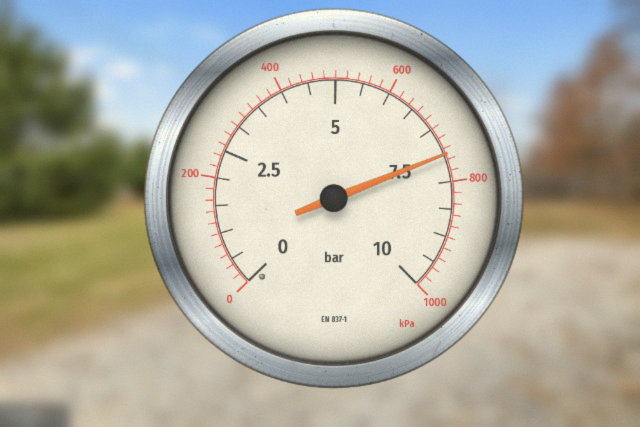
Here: 7.5 bar
